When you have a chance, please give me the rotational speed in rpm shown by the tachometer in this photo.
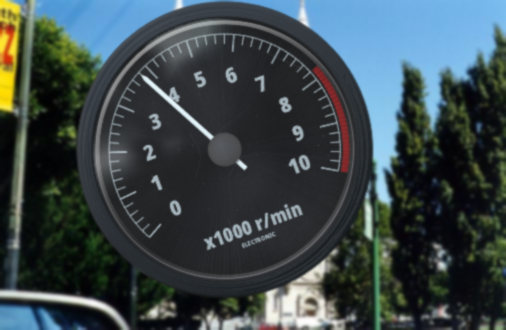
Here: 3800 rpm
